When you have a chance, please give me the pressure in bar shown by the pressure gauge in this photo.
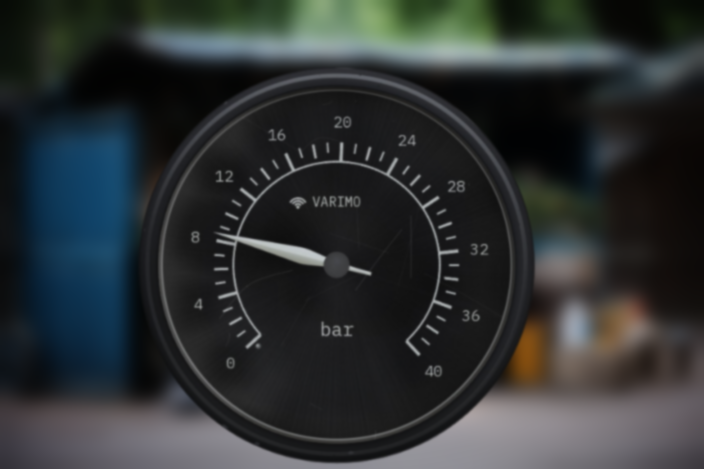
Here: 8.5 bar
